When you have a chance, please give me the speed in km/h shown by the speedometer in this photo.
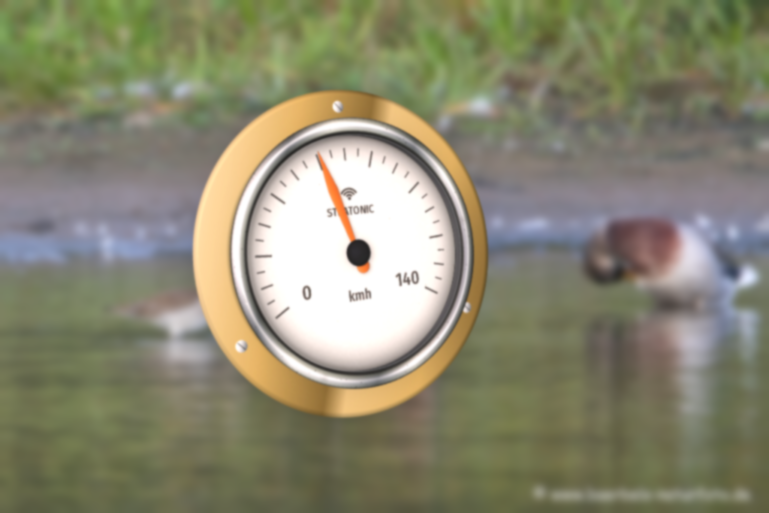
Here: 60 km/h
